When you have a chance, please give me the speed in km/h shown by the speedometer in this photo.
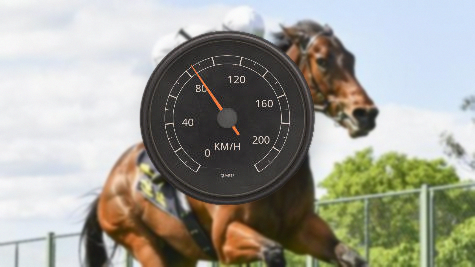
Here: 85 km/h
